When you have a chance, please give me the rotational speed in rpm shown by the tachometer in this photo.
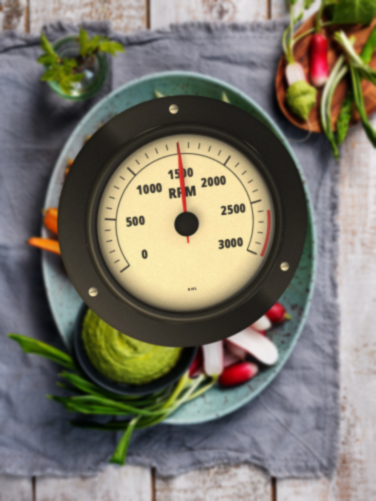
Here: 1500 rpm
